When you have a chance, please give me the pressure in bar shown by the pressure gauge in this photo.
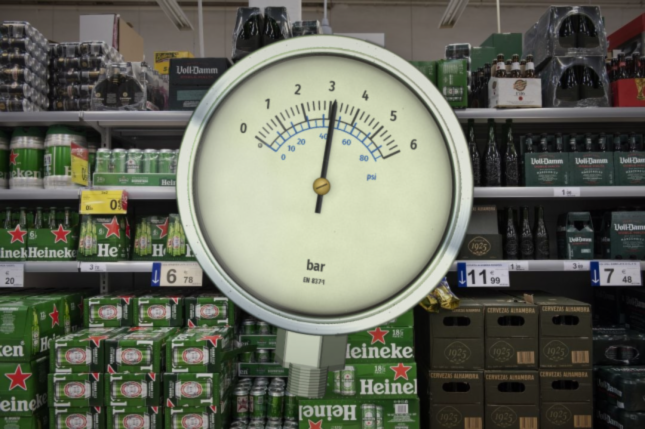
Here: 3.2 bar
